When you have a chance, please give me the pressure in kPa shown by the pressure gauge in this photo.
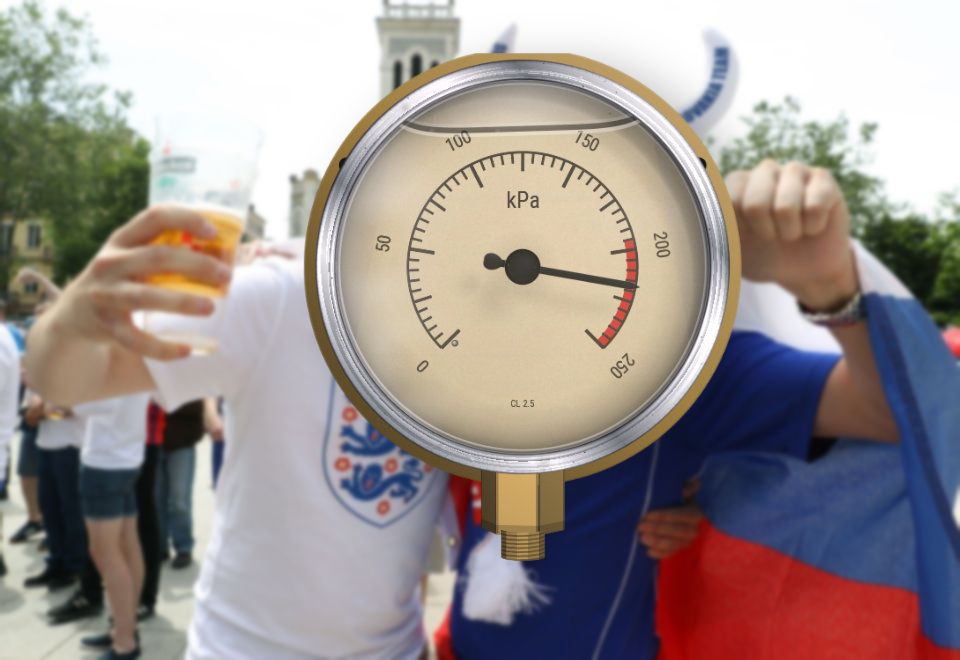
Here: 217.5 kPa
